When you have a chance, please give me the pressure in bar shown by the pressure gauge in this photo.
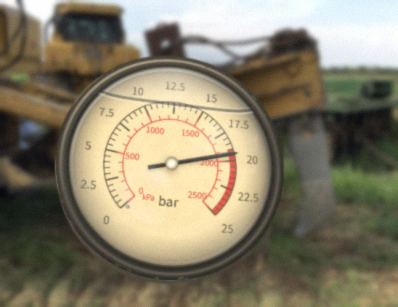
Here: 19.5 bar
